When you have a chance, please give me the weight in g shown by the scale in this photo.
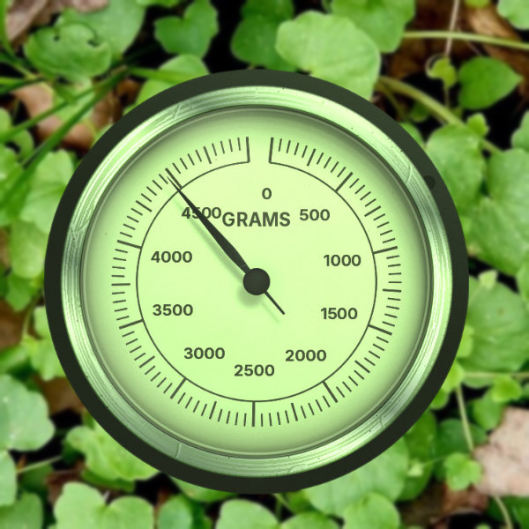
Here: 4475 g
